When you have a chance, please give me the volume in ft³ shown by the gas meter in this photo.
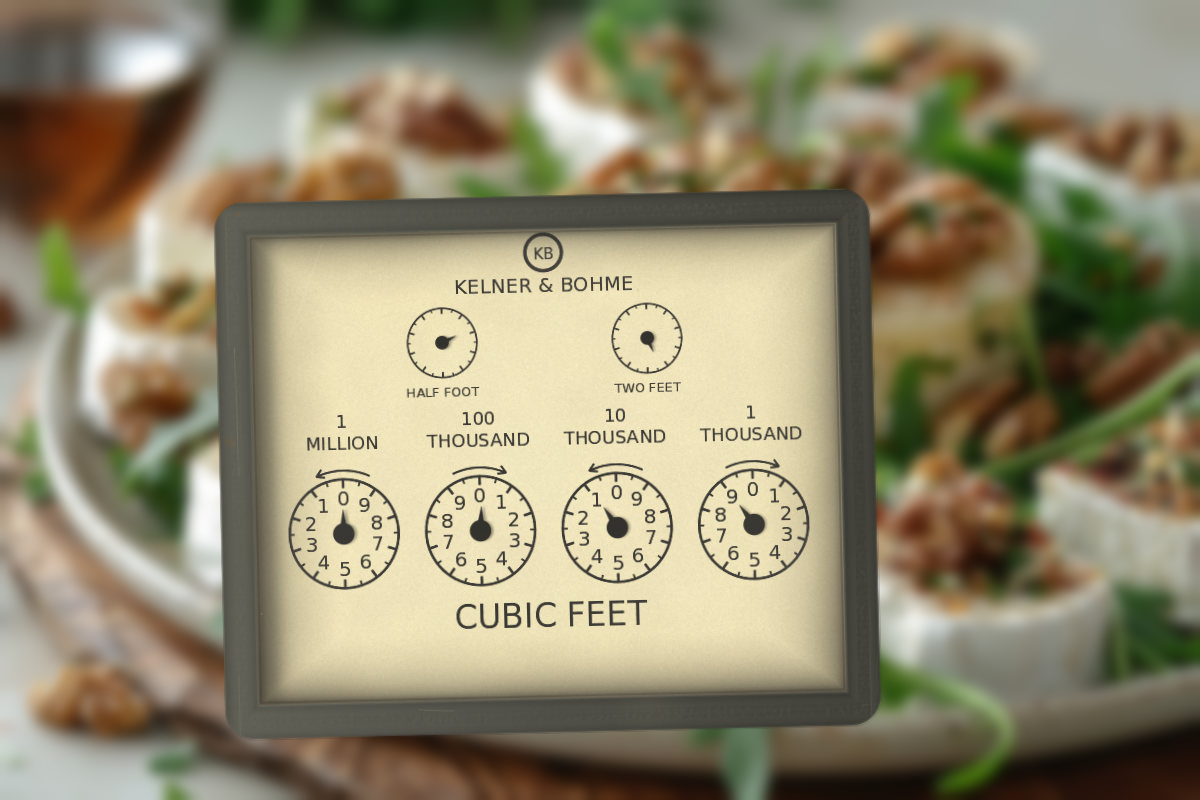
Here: 900 ft³
